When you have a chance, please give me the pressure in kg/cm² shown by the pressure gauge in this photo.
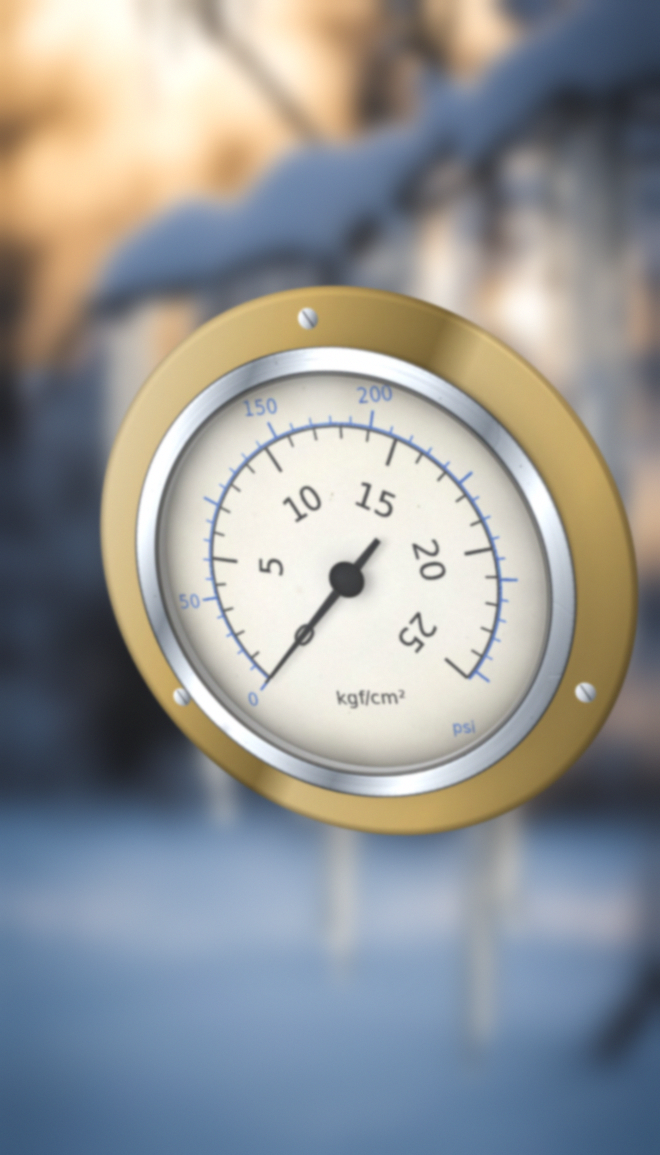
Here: 0 kg/cm²
